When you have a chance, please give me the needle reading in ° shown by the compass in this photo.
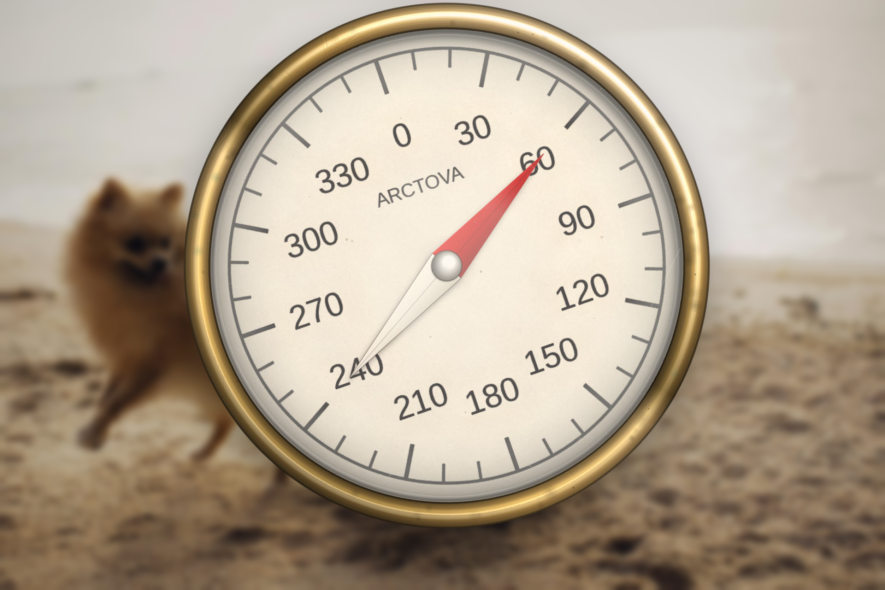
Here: 60 °
